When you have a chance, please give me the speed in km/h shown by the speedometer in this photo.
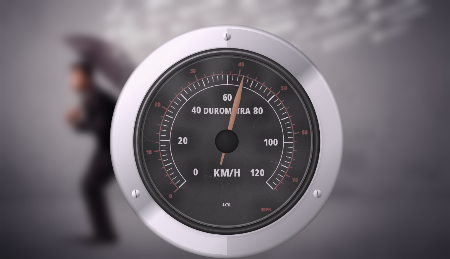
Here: 66 km/h
